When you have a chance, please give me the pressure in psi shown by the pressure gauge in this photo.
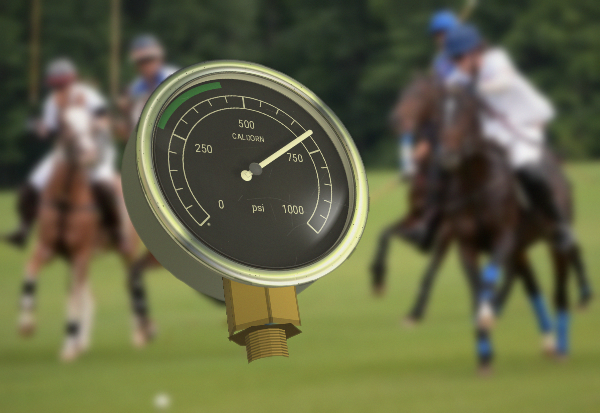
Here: 700 psi
